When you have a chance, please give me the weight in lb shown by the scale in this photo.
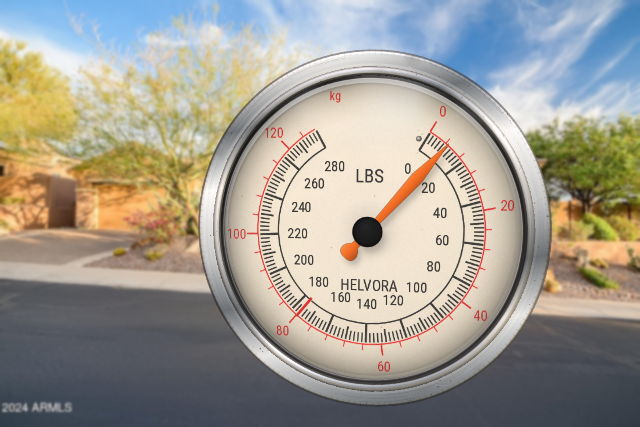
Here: 10 lb
